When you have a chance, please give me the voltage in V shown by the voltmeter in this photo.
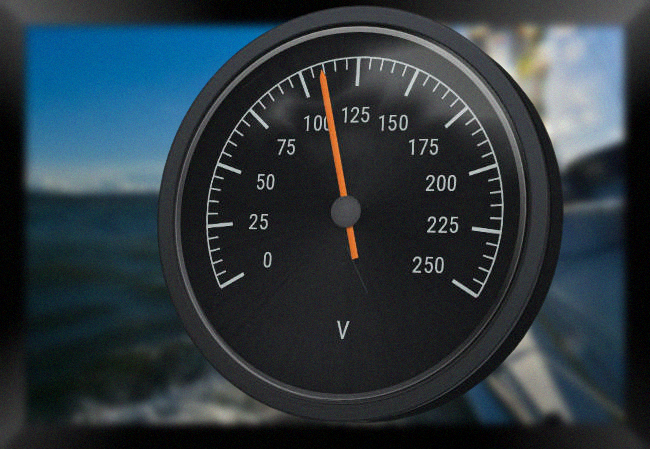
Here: 110 V
